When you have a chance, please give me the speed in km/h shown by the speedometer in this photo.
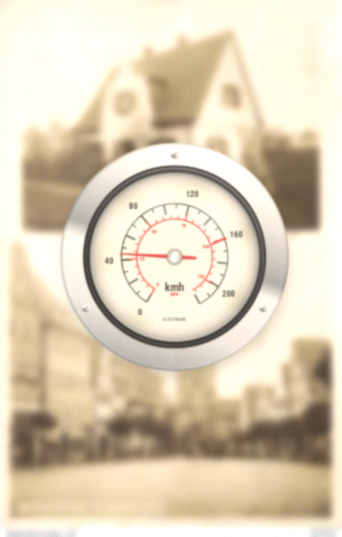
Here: 45 km/h
